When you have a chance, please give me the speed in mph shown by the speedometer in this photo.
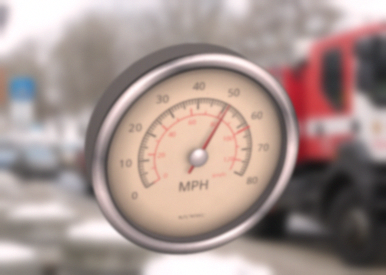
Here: 50 mph
